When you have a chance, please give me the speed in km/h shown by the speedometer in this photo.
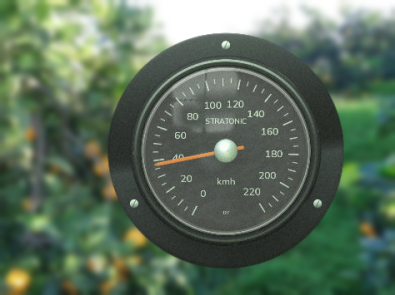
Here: 37.5 km/h
